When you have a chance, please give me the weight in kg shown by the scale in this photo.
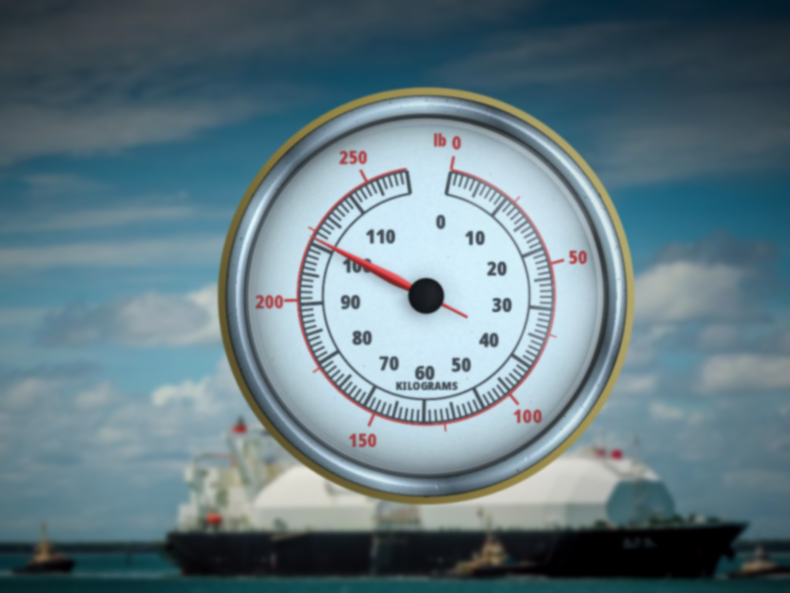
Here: 101 kg
